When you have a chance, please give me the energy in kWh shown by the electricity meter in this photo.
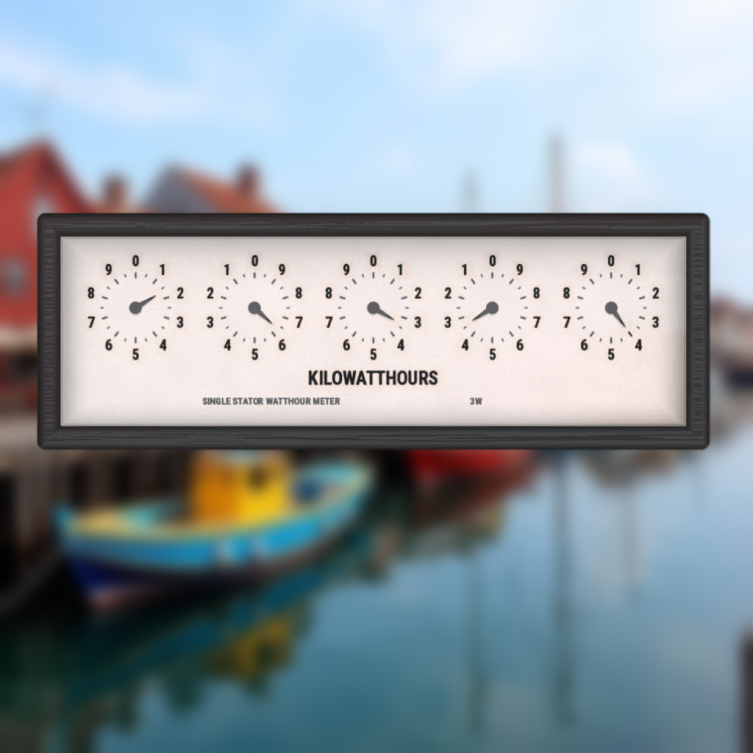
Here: 16334 kWh
